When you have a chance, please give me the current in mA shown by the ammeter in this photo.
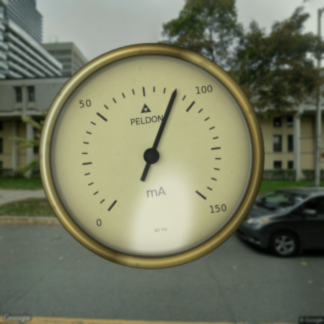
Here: 90 mA
